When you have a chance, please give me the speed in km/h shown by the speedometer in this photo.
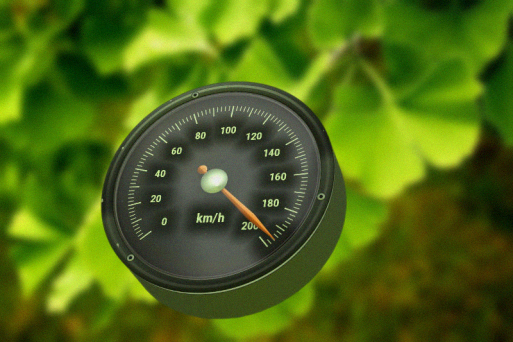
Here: 196 km/h
